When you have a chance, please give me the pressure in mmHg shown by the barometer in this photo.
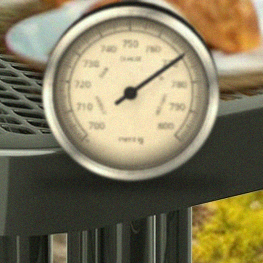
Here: 770 mmHg
